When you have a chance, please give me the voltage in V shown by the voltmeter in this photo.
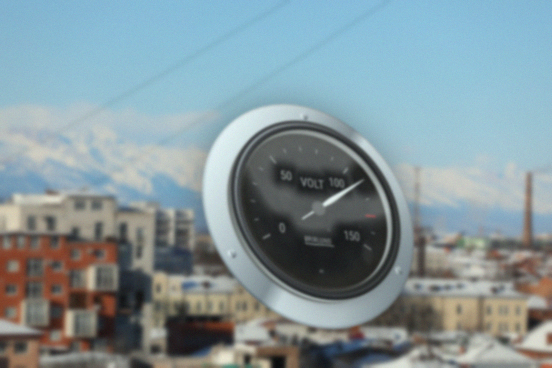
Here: 110 V
